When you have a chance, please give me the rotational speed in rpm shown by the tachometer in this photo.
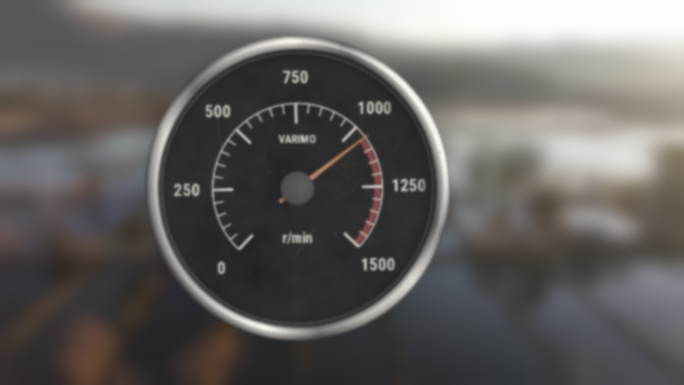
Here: 1050 rpm
